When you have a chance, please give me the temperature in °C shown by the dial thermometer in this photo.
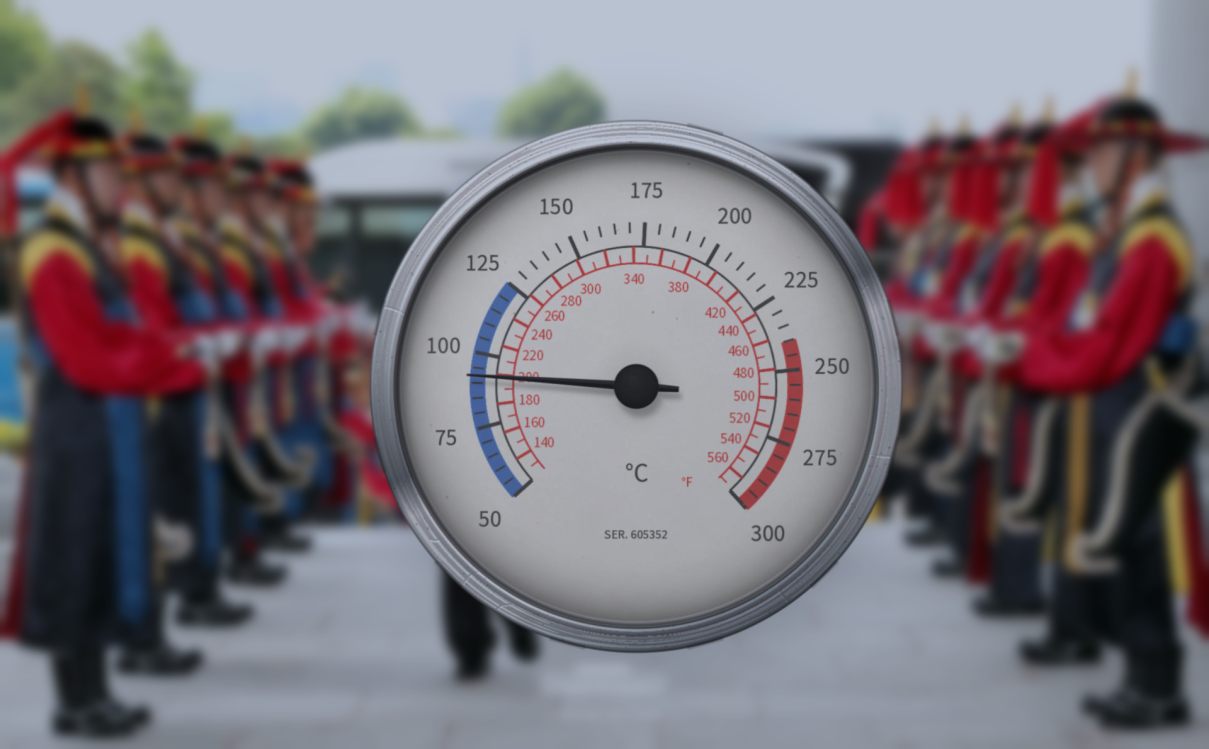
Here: 92.5 °C
